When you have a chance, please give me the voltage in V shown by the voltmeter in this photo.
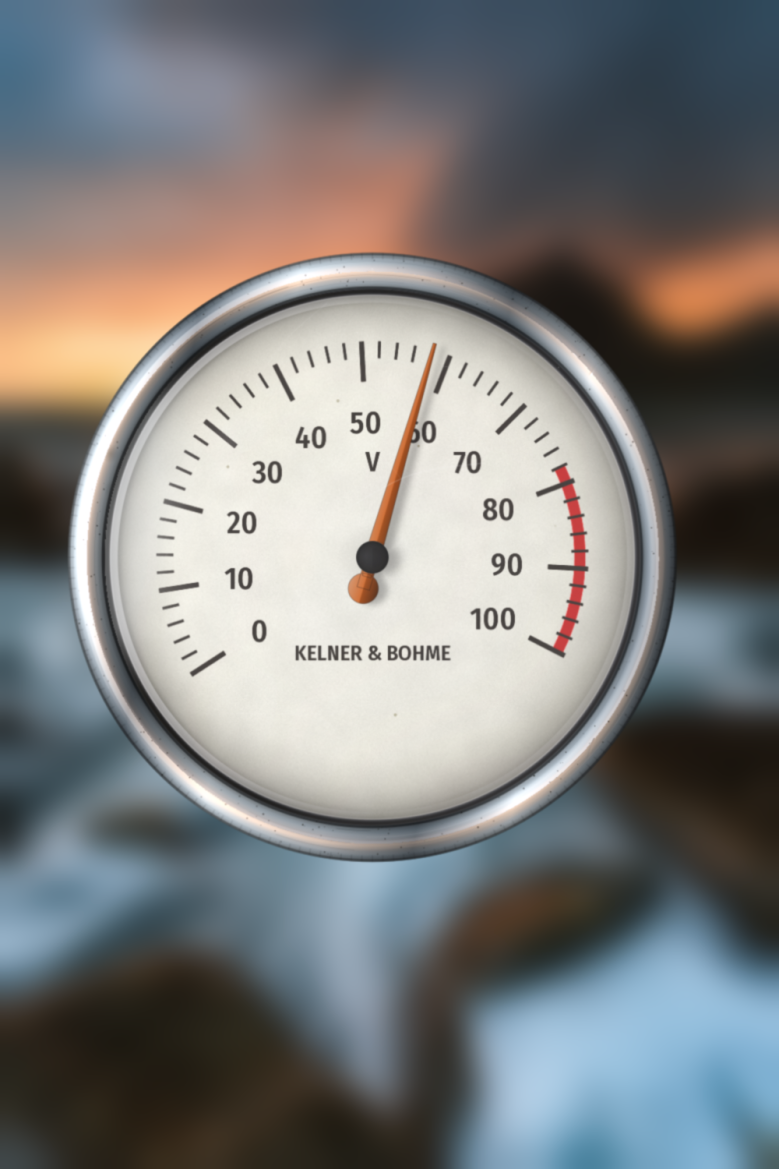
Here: 58 V
